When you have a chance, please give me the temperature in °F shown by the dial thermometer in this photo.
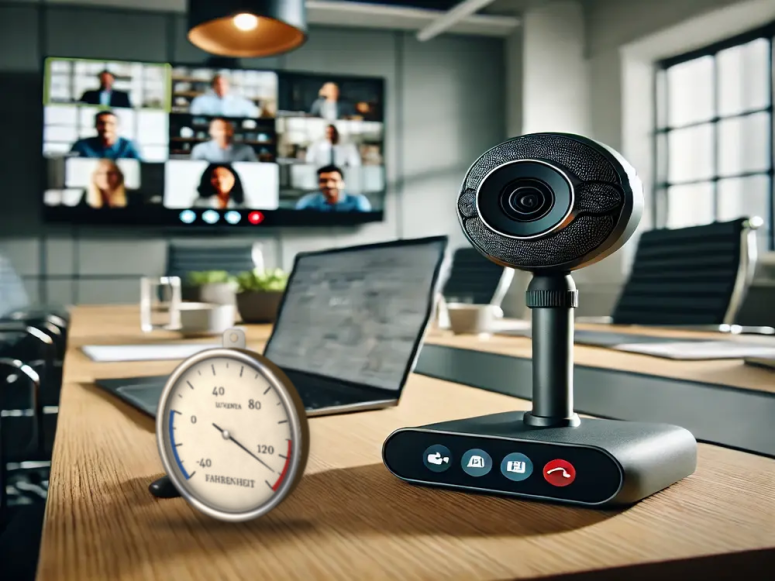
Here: 130 °F
